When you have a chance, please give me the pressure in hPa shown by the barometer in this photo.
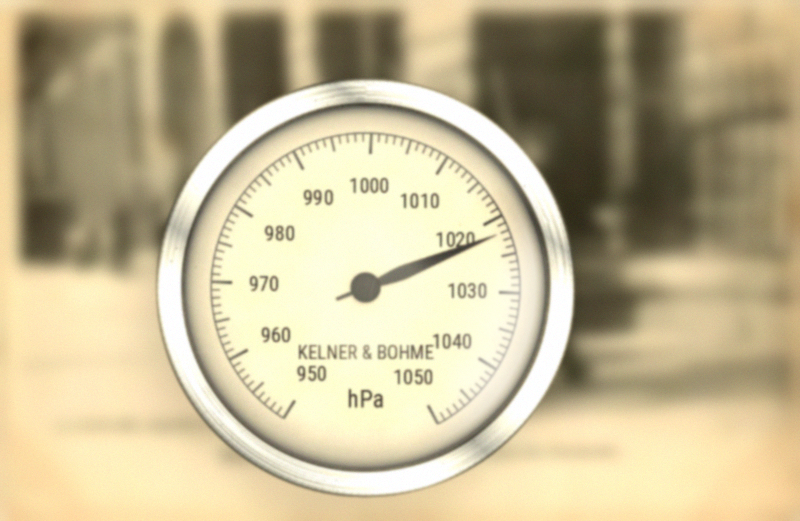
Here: 1022 hPa
